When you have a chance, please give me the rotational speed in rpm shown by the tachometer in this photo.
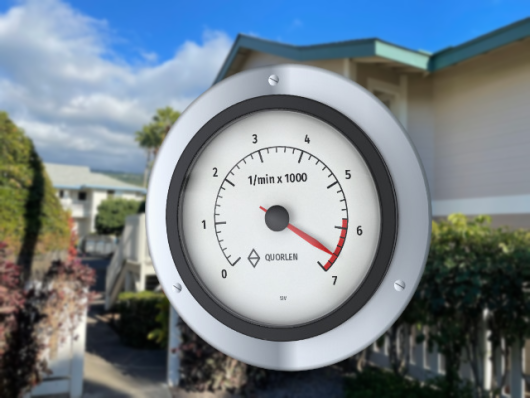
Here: 6600 rpm
